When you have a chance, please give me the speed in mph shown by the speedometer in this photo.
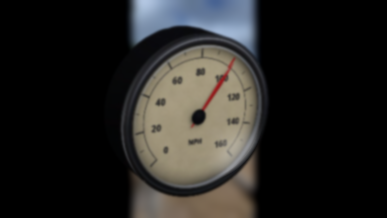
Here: 100 mph
